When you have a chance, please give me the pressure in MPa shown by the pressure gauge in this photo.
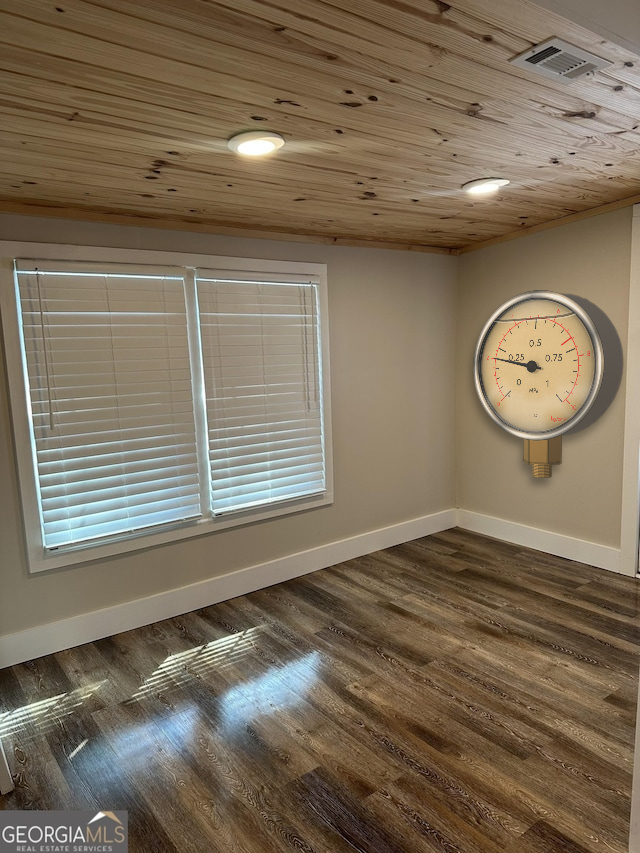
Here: 0.2 MPa
